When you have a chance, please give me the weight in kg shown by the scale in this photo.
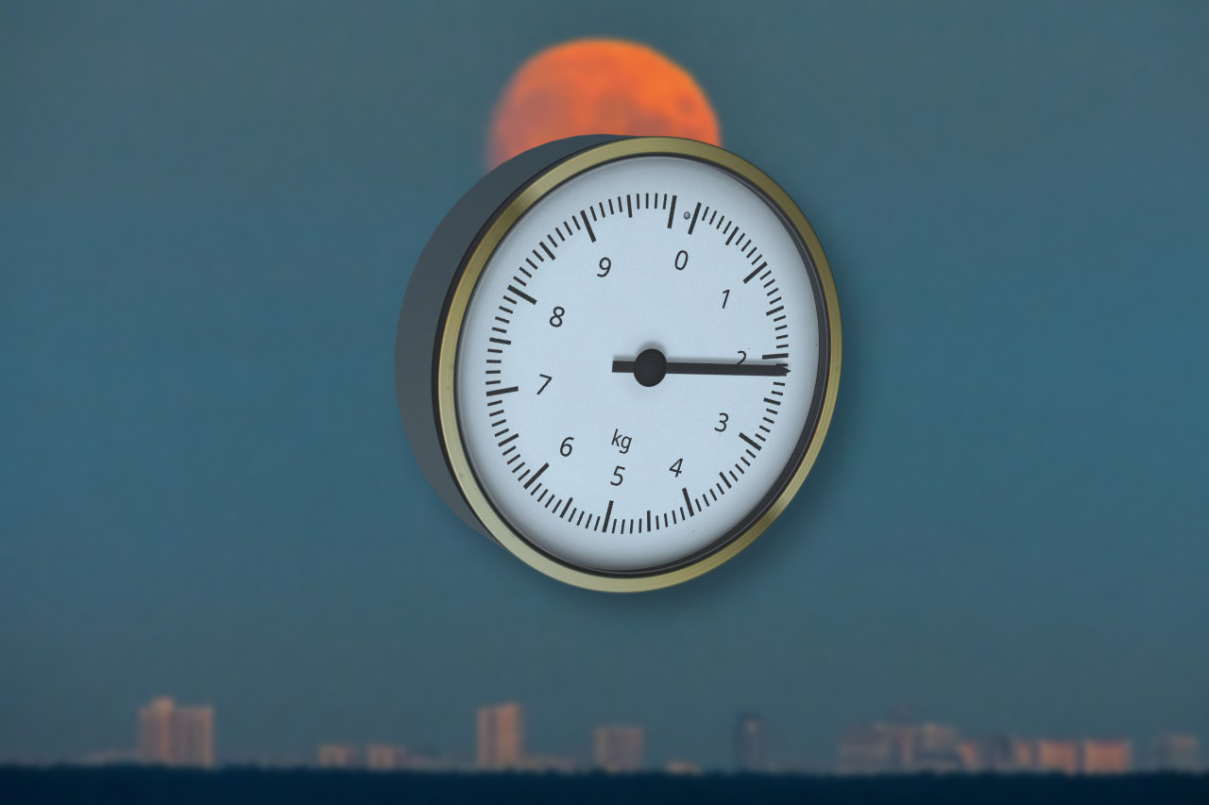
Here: 2.15 kg
